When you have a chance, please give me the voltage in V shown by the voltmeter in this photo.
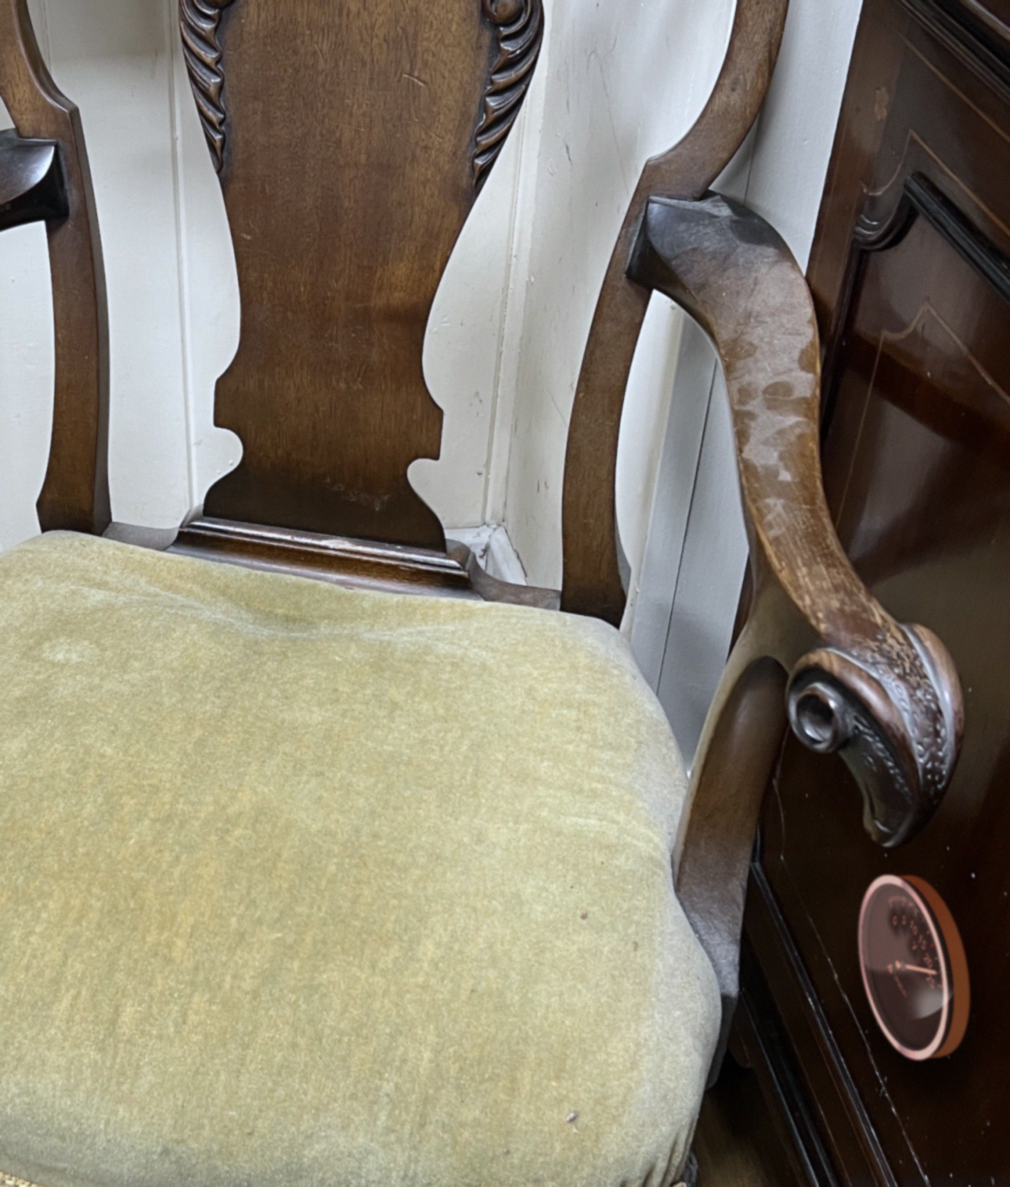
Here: 22.5 V
